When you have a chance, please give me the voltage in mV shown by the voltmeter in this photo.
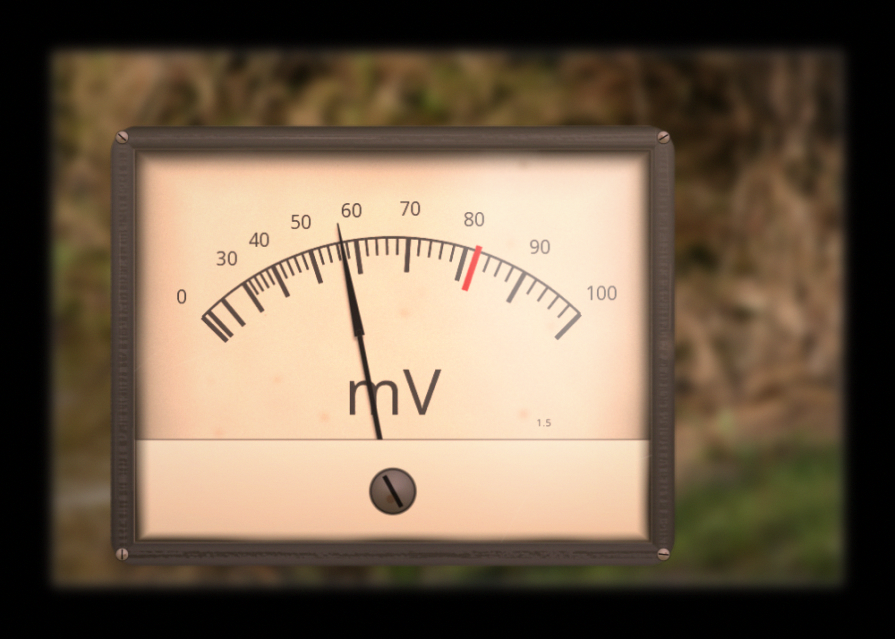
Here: 57 mV
